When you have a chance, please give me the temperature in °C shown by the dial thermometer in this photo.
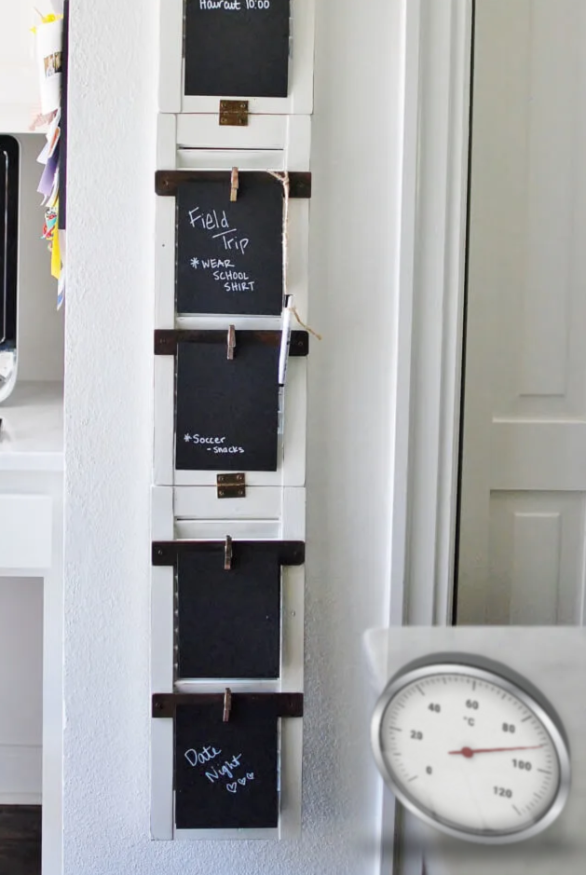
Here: 90 °C
